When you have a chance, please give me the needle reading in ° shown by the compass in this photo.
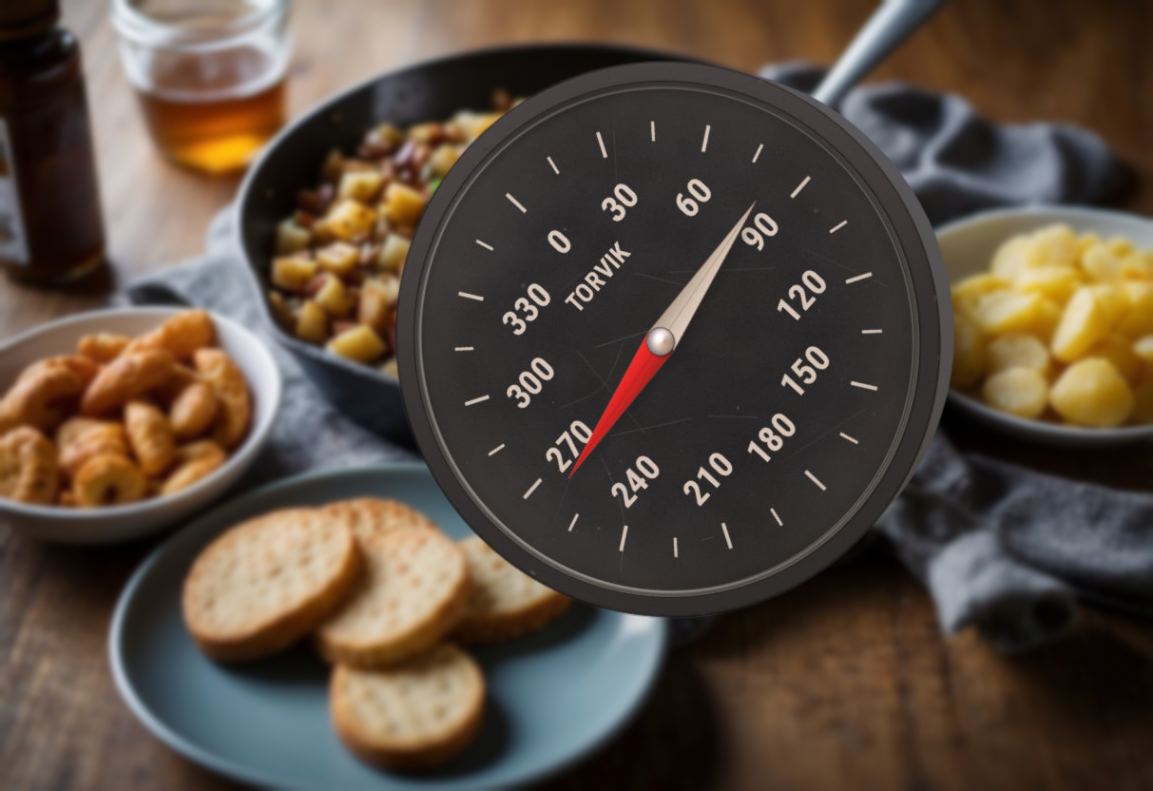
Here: 262.5 °
